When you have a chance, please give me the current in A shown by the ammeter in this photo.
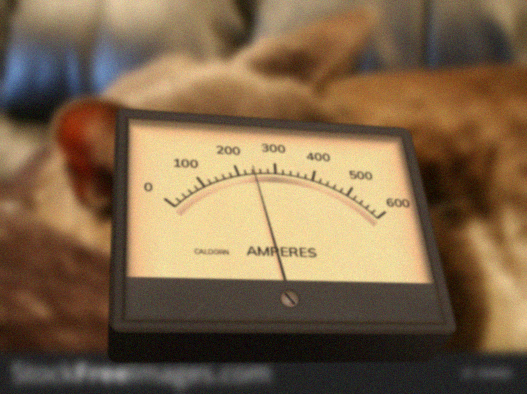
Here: 240 A
